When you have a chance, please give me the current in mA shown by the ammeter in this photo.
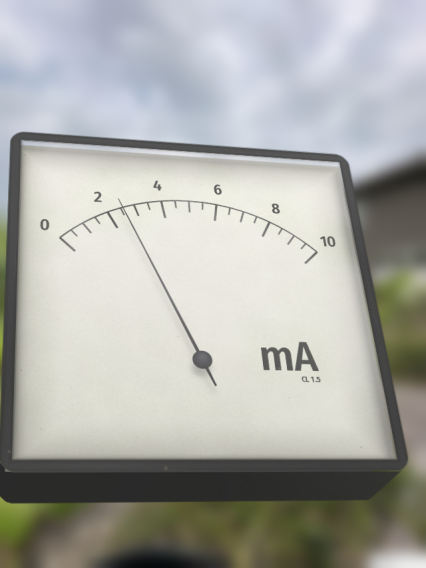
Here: 2.5 mA
